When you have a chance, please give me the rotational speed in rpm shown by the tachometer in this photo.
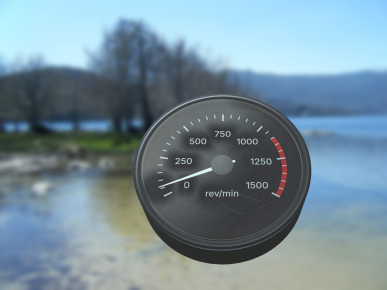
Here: 50 rpm
